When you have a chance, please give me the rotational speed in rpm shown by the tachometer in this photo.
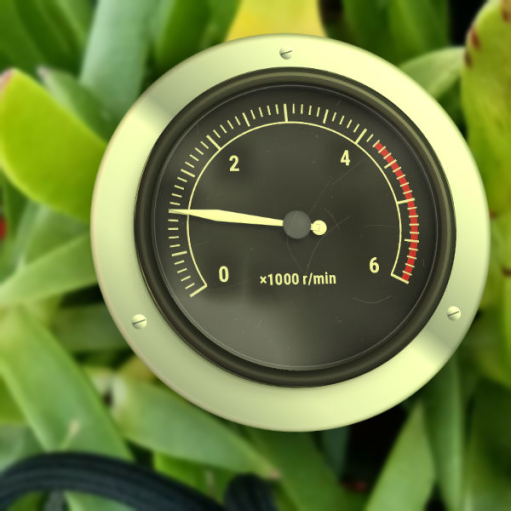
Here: 1000 rpm
